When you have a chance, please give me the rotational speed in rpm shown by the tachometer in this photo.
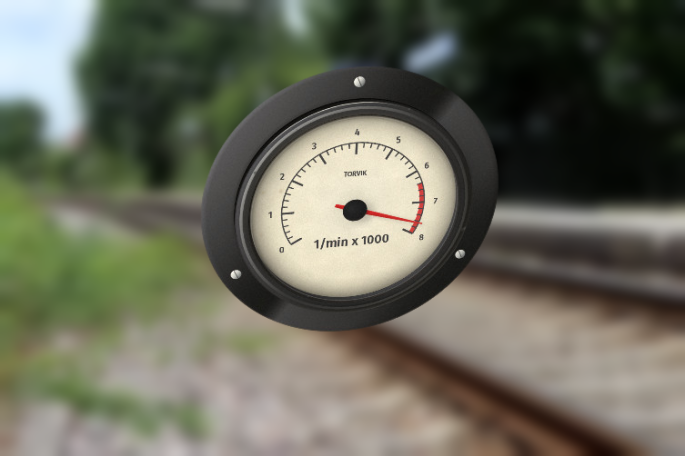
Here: 7600 rpm
